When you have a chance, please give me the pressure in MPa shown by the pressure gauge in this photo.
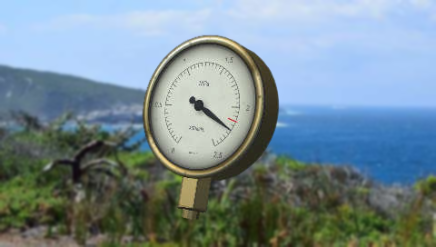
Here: 2.25 MPa
